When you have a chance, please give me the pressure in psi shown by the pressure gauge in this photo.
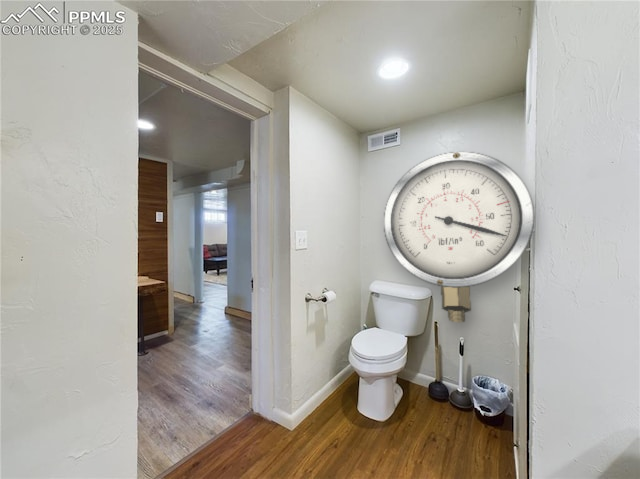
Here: 55 psi
